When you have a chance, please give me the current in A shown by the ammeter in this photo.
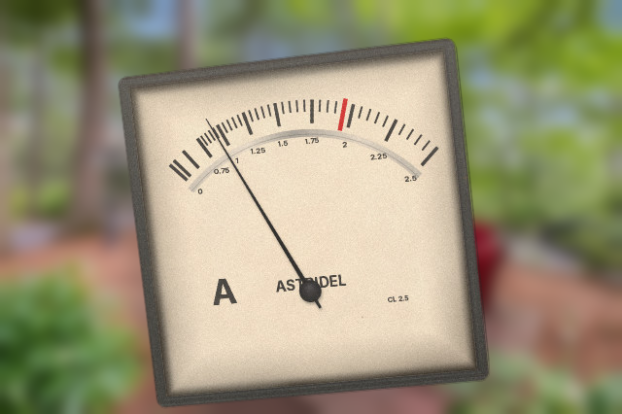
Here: 0.95 A
